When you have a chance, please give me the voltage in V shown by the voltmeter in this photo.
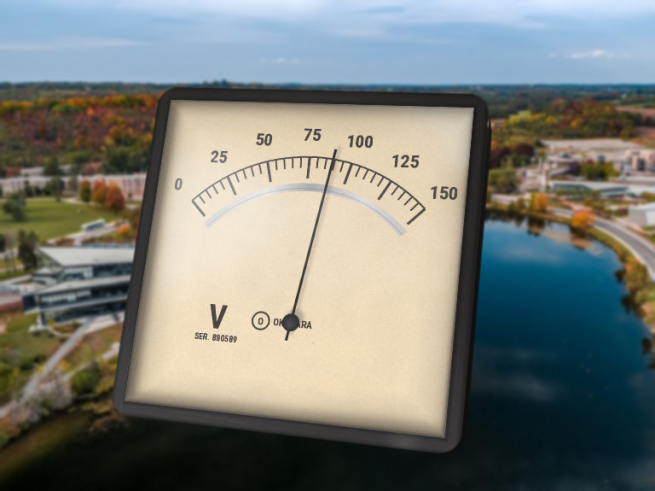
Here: 90 V
